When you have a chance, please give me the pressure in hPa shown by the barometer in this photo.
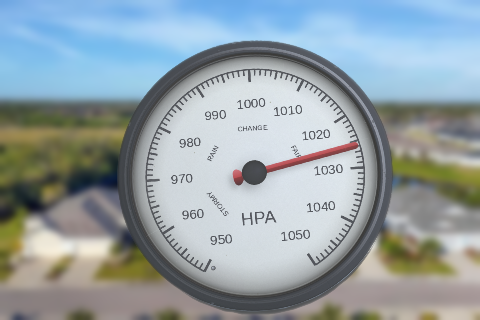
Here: 1026 hPa
